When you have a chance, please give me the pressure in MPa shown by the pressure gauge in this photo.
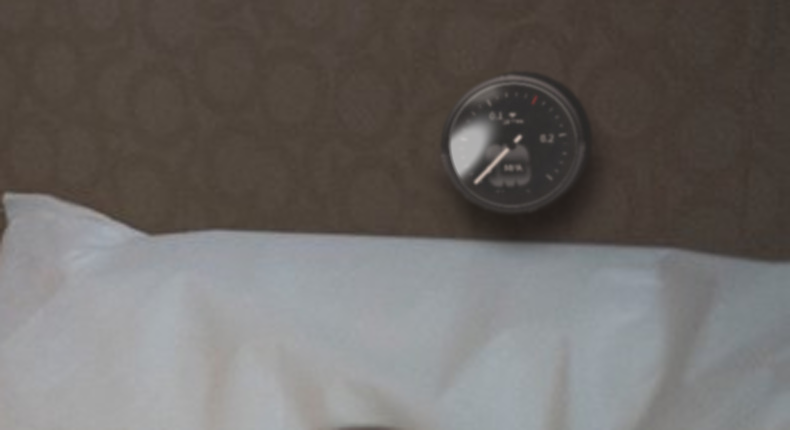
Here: 0 MPa
